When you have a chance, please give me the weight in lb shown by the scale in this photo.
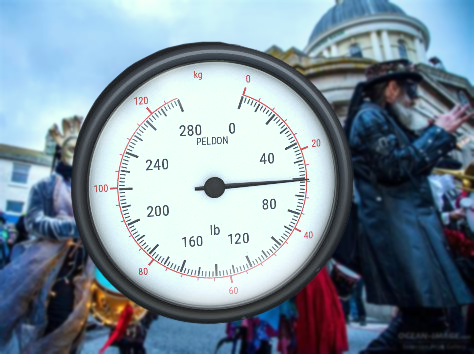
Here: 60 lb
